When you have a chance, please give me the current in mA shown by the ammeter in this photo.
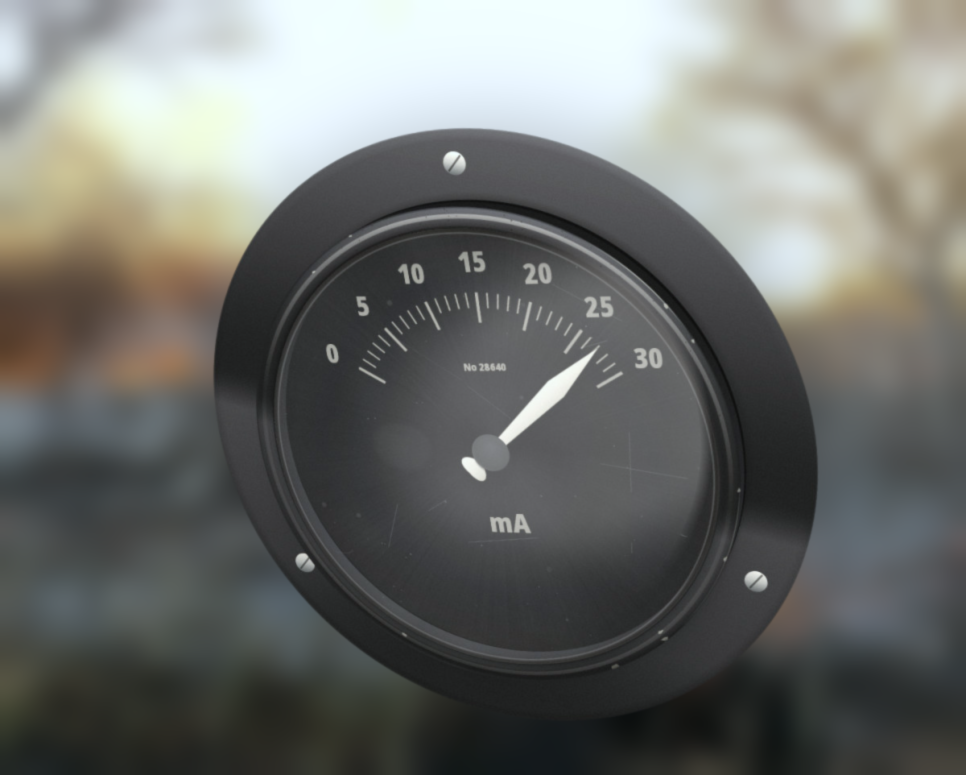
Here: 27 mA
